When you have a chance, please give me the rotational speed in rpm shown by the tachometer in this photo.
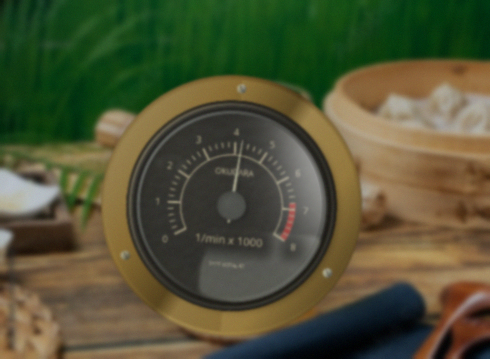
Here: 4200 rpm
